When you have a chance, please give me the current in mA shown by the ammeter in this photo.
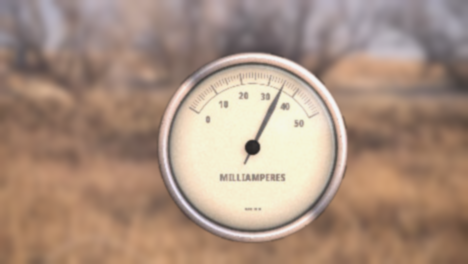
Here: 35 mA
